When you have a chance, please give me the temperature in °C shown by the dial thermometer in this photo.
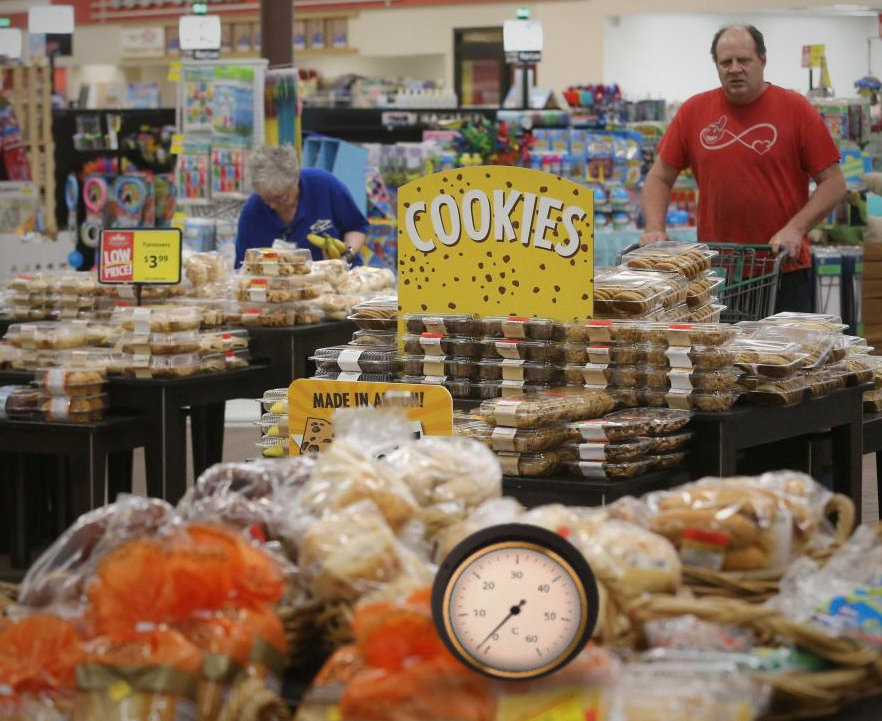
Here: 2 °C
